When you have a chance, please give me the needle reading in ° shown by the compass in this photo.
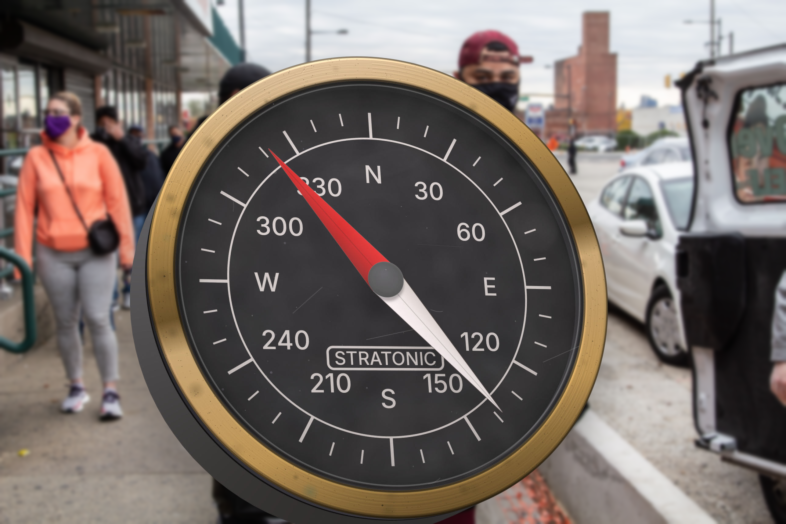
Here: 320 °
